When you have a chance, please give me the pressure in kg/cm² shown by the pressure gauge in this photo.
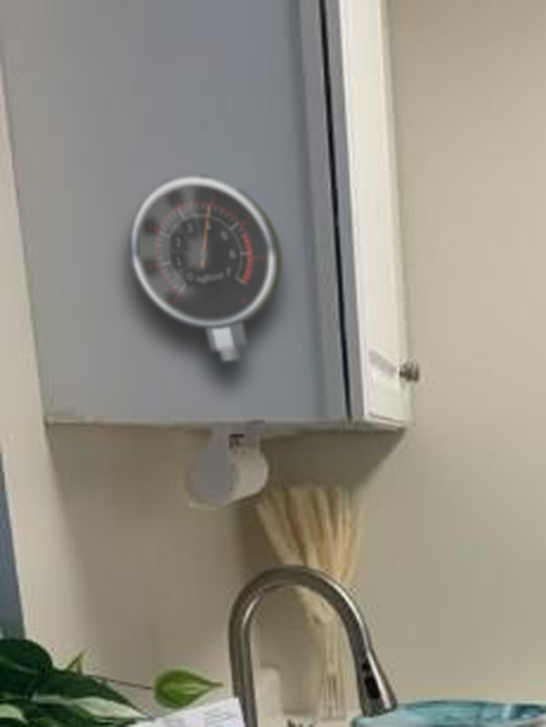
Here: 4 kg/cm²
